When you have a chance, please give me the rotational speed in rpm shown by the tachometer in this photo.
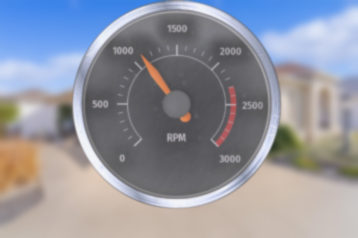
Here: 1100 rpm
